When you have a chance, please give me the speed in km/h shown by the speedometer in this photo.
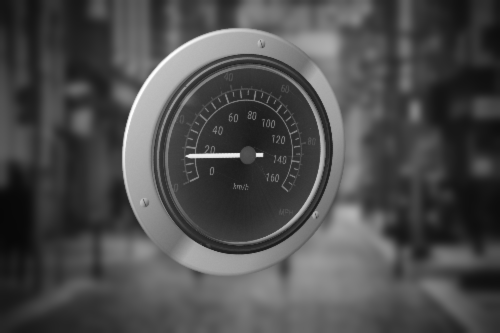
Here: 15 km/h
